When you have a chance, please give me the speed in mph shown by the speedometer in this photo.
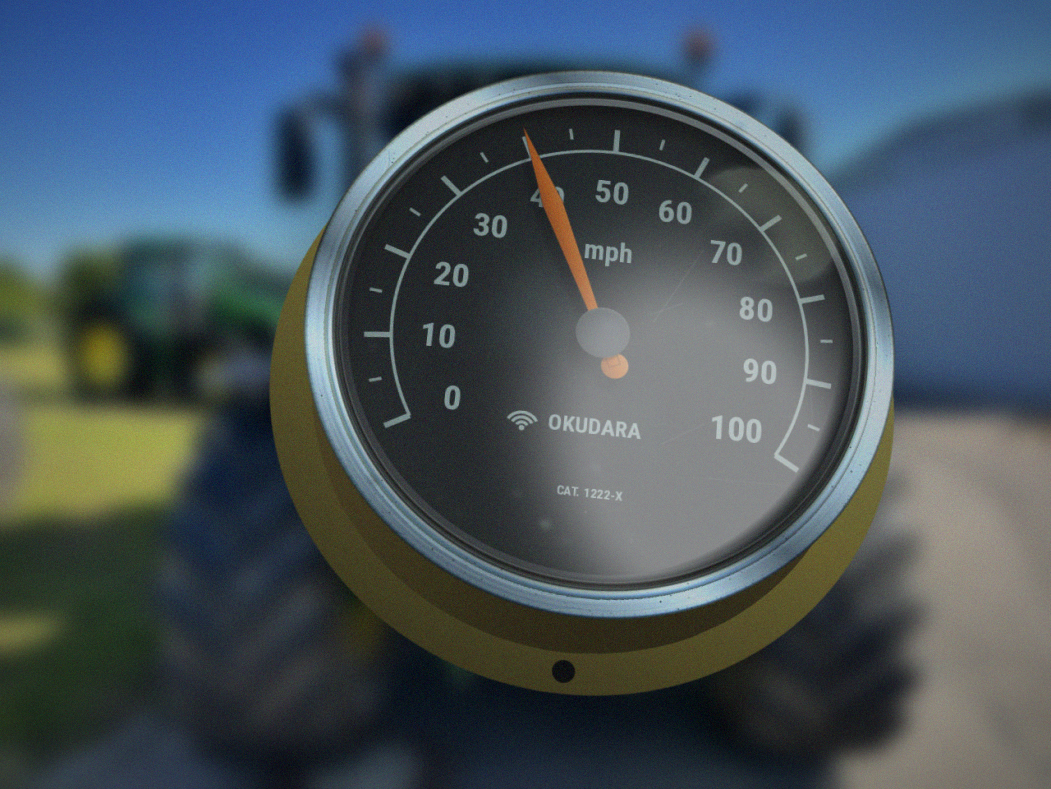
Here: 40 mph
